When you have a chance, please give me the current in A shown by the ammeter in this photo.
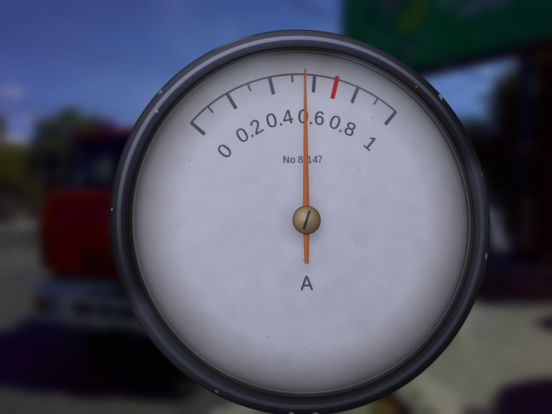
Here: 0.55 A
